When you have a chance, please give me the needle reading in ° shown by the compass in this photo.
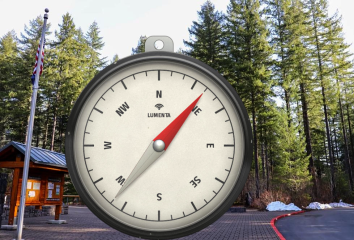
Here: 40 °
